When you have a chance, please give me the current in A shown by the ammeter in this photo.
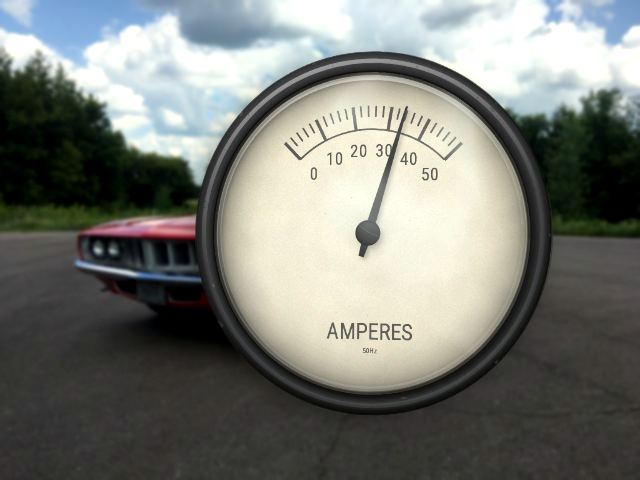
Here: 34 A
